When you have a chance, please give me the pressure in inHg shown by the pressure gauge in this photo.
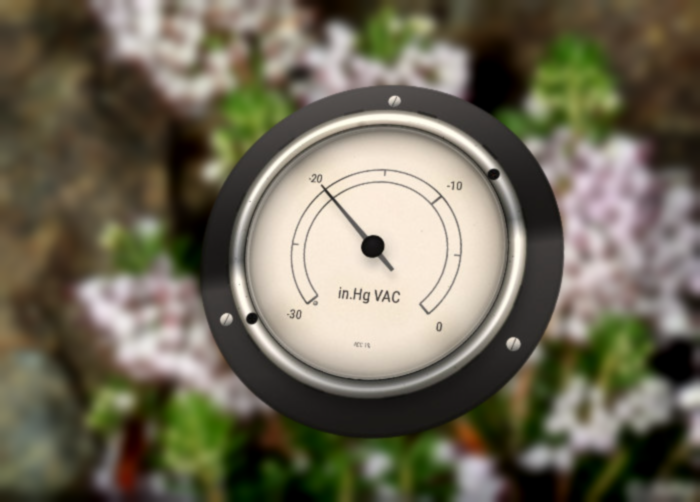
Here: -20 inHg
